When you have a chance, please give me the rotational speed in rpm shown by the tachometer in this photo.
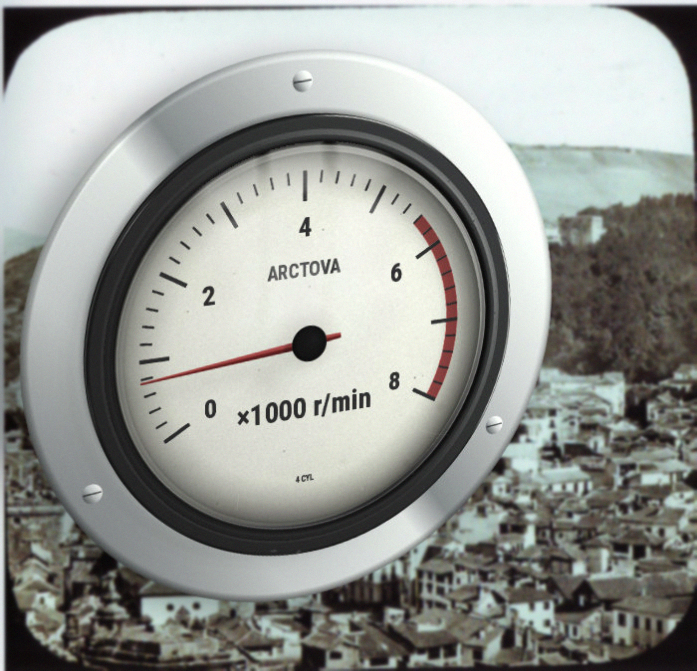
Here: 800 rpm
